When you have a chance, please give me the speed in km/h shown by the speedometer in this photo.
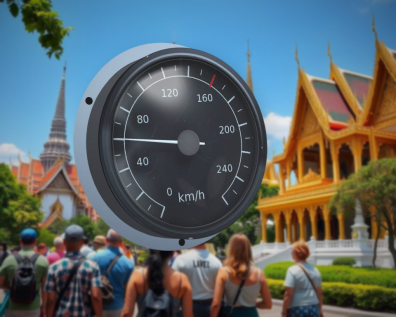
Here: 60 km/h
